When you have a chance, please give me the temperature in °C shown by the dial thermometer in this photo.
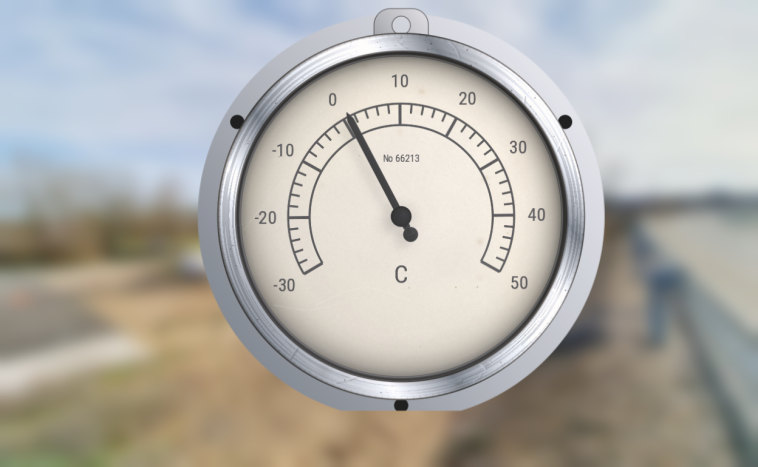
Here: 1 °C
